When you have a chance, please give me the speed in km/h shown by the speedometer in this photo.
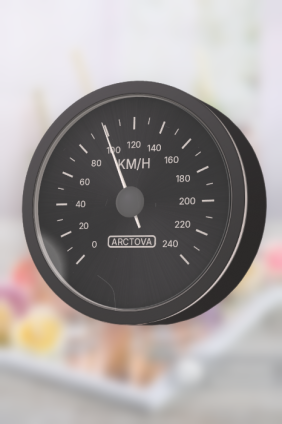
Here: 100 km/h
